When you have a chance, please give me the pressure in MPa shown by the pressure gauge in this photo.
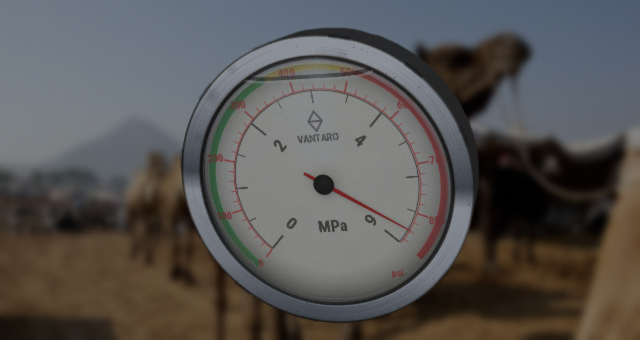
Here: 5.75 MPa
